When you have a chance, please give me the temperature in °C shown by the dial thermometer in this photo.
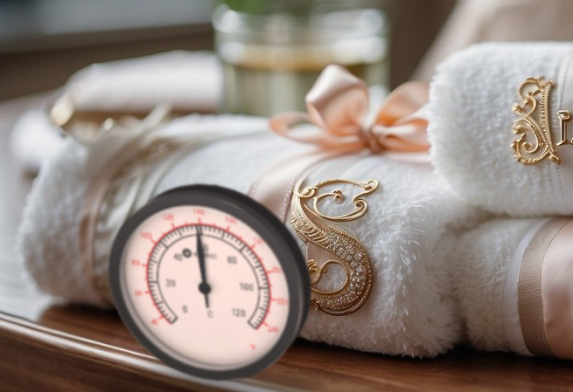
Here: 60 °C
